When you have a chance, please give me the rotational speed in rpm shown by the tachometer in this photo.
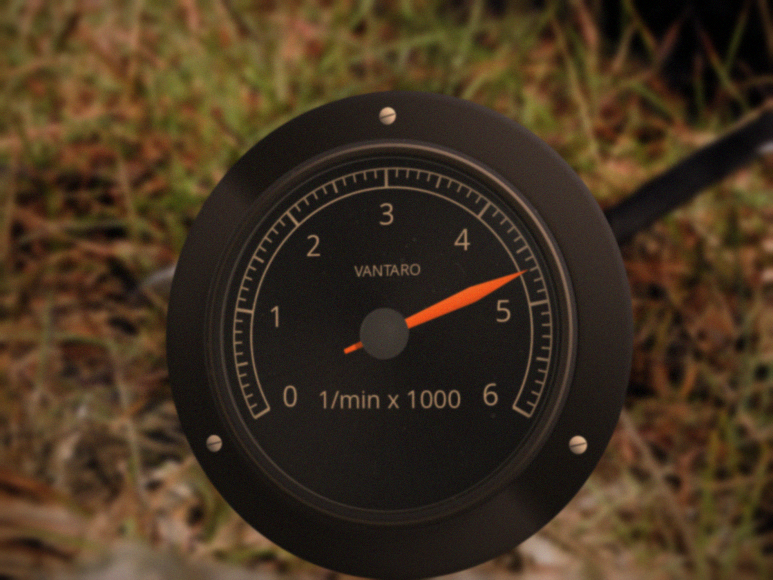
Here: 4700 rpm
